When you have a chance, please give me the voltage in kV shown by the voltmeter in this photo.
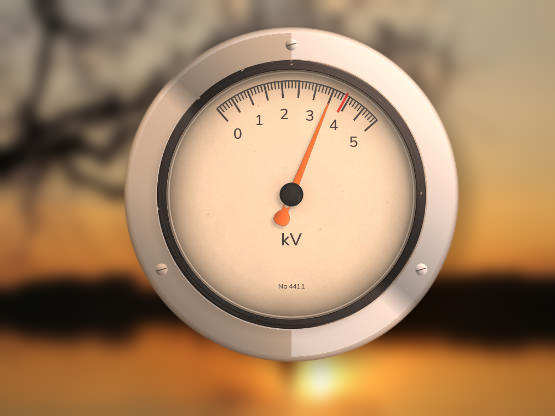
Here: 3.5 kV
